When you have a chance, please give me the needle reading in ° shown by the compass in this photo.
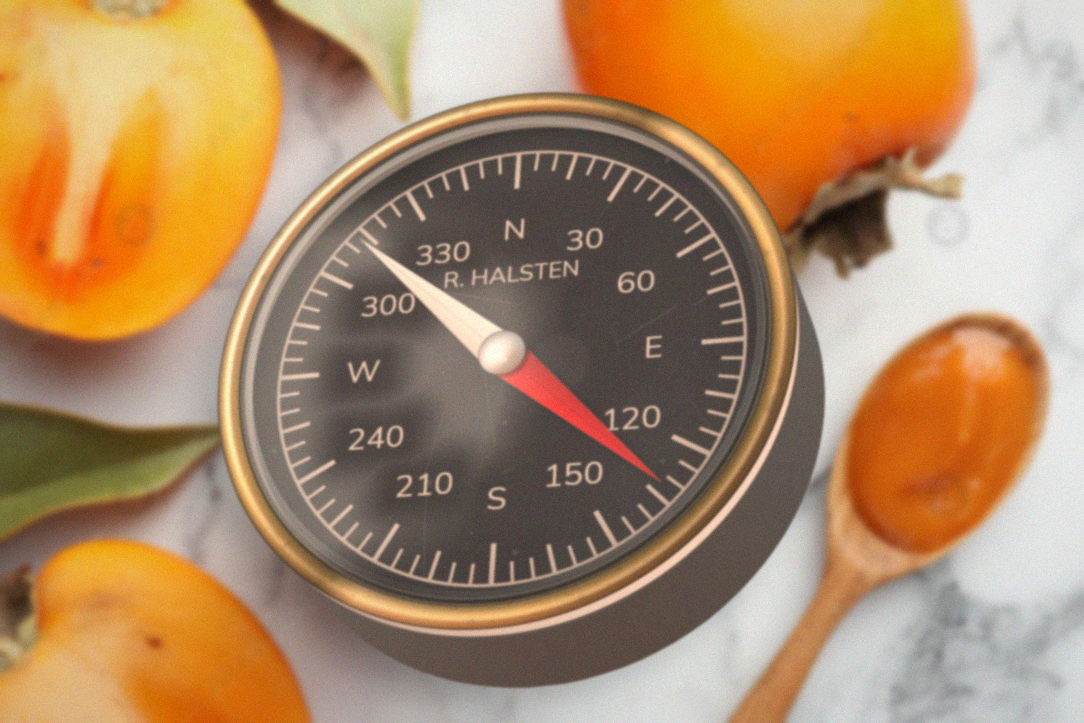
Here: 132.5 °
